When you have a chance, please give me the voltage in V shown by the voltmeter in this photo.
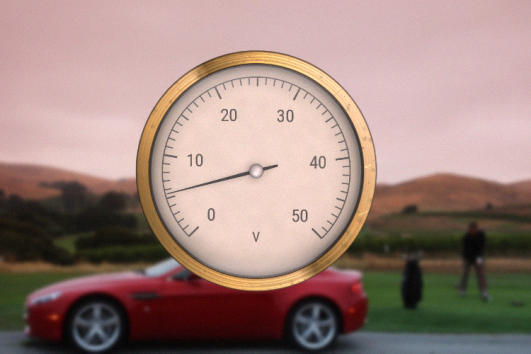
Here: 5.5 V
